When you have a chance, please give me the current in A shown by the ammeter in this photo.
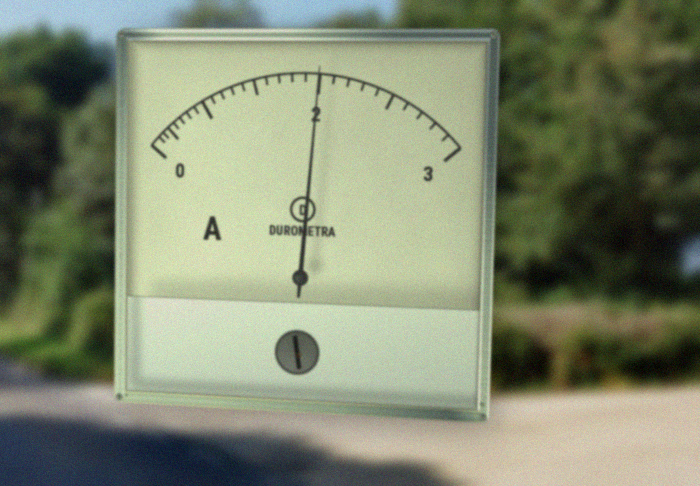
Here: 2 A
